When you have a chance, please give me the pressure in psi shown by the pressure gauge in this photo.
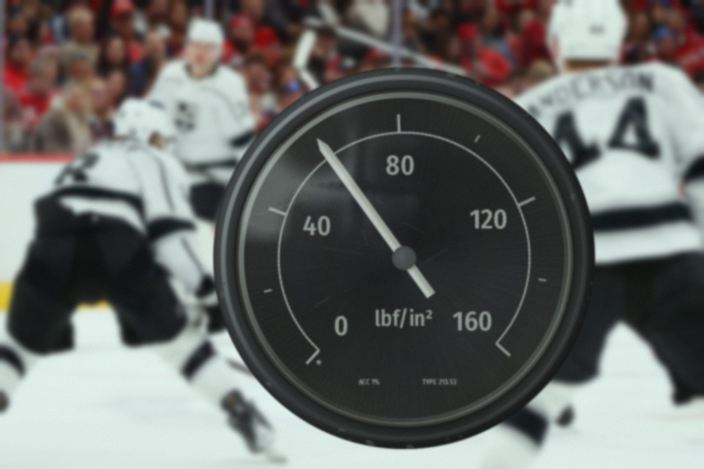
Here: 60 psi
